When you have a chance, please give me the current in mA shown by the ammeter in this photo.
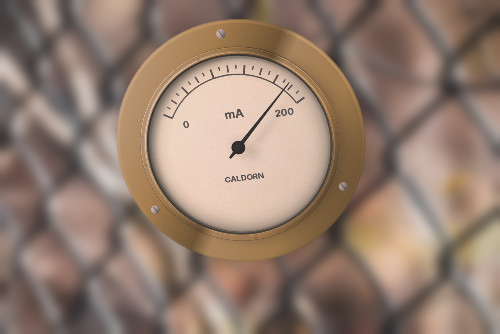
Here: 175 mA
